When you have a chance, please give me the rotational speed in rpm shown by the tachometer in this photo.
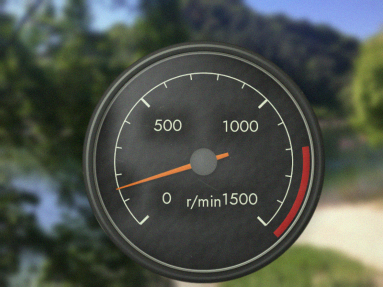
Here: 150 rpm
